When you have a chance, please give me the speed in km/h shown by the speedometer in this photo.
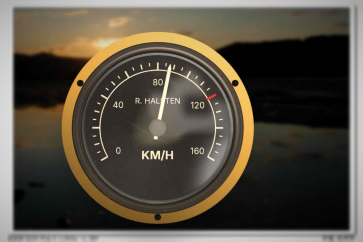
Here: 87.5 km/h
